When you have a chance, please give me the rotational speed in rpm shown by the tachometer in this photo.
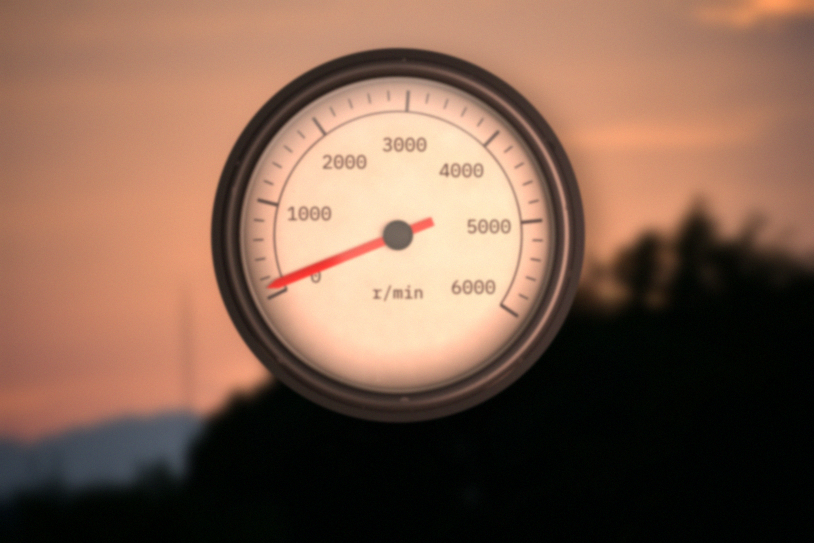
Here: 100 rpm
